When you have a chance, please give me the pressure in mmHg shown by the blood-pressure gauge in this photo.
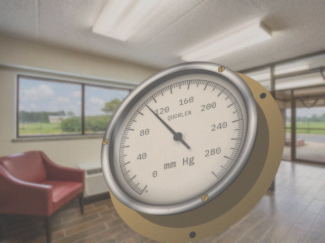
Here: 110 mmHg
